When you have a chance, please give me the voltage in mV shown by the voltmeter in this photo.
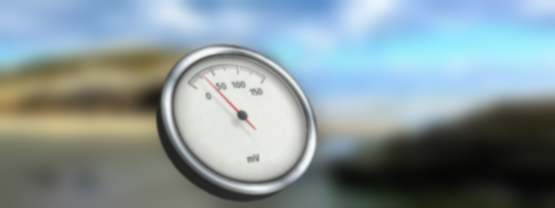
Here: 25 mV
